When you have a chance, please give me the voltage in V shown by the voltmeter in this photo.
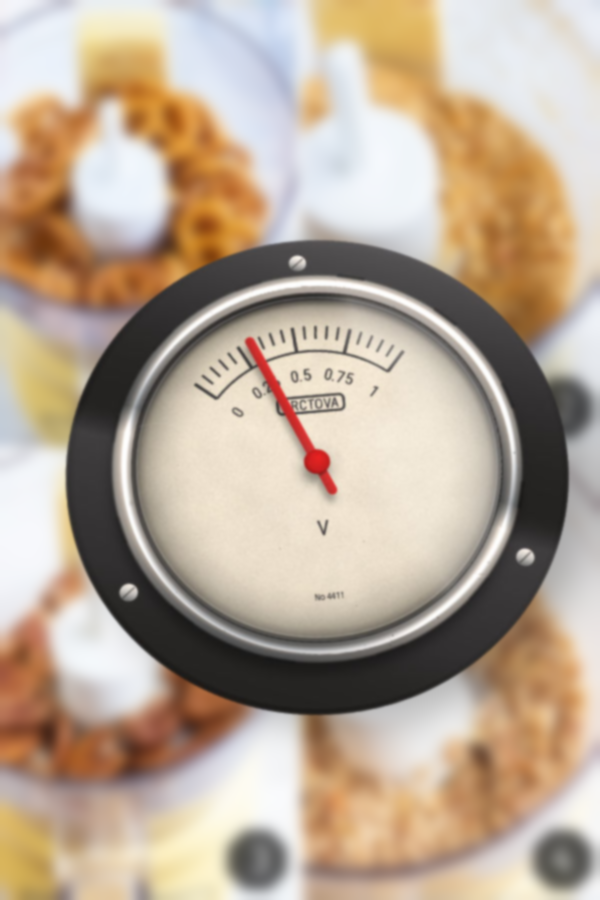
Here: 0.3 V
